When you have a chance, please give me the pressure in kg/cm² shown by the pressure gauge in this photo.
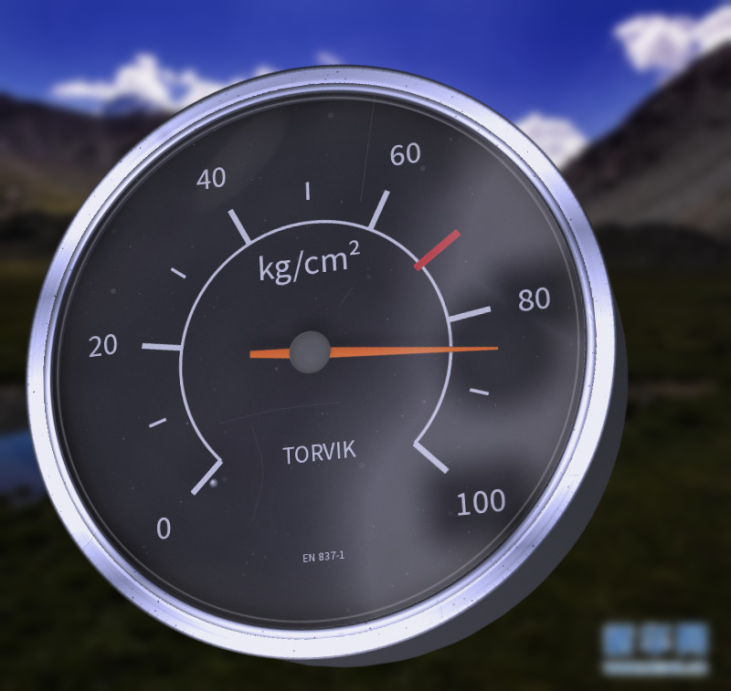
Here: 85 kg/cm²
